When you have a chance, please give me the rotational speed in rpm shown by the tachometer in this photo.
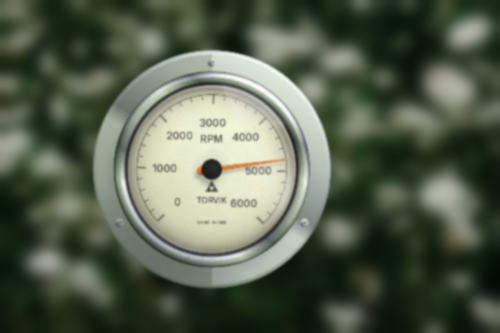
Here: 4800 rpm
